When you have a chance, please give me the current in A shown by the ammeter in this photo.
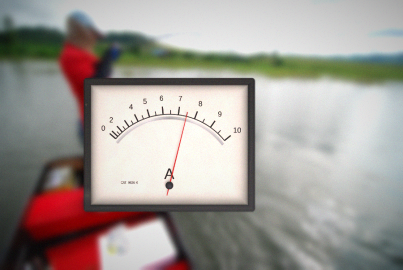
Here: 7.5 A
